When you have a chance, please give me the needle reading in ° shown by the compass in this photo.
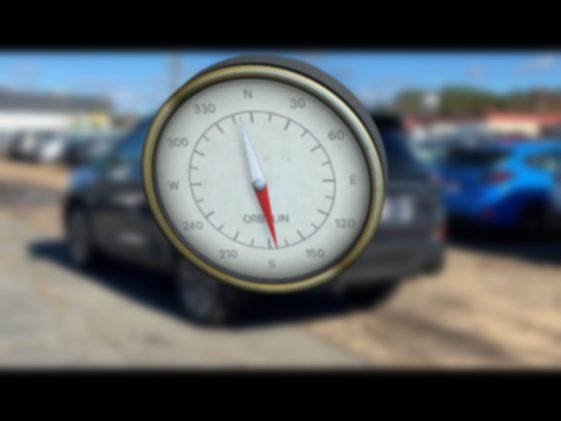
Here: 172.5 °
